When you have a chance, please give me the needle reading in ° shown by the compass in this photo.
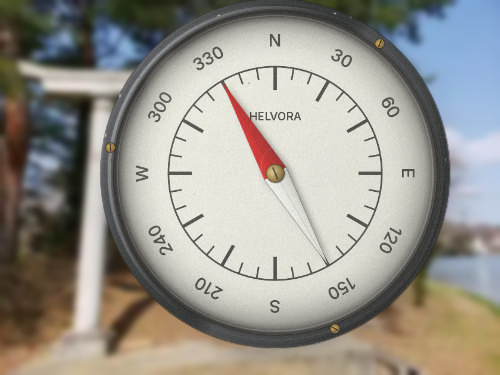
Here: 330 °
